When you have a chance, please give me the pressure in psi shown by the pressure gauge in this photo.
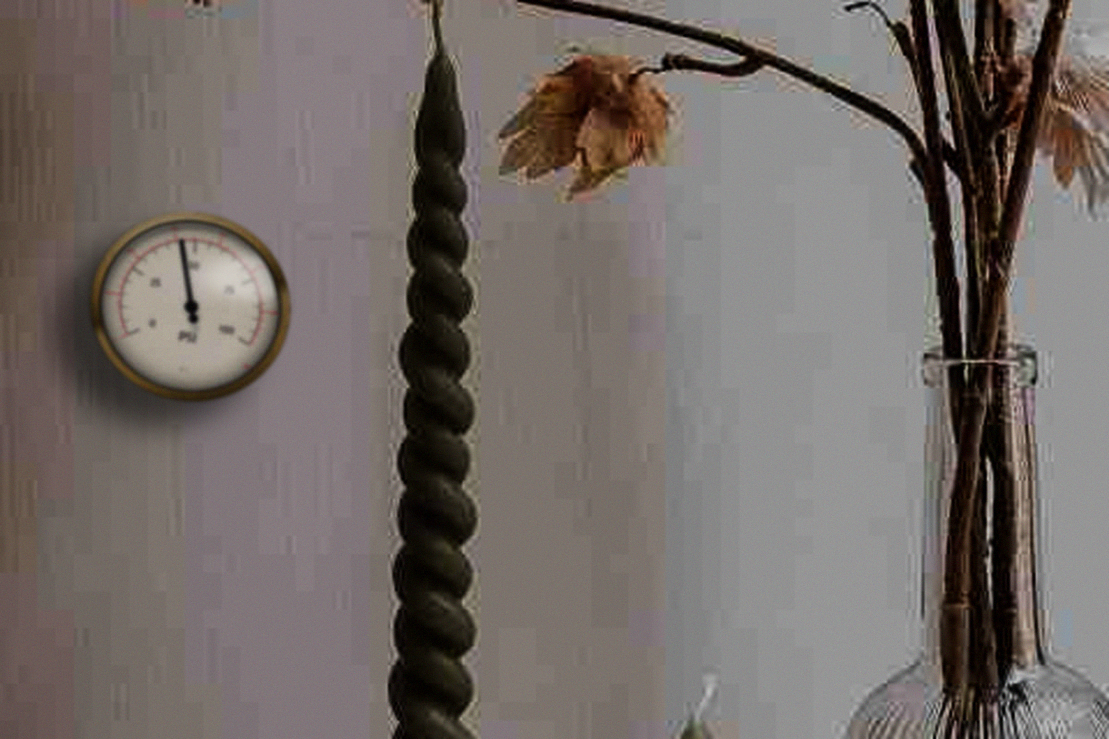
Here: 45 psi
